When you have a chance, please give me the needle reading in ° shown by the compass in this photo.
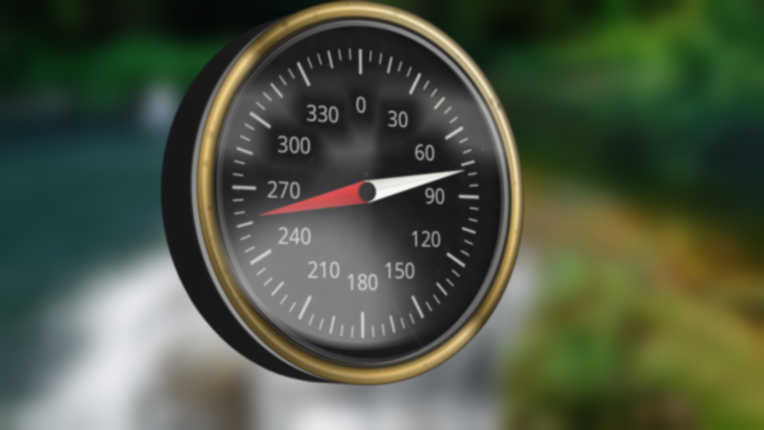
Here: 257.5 °
